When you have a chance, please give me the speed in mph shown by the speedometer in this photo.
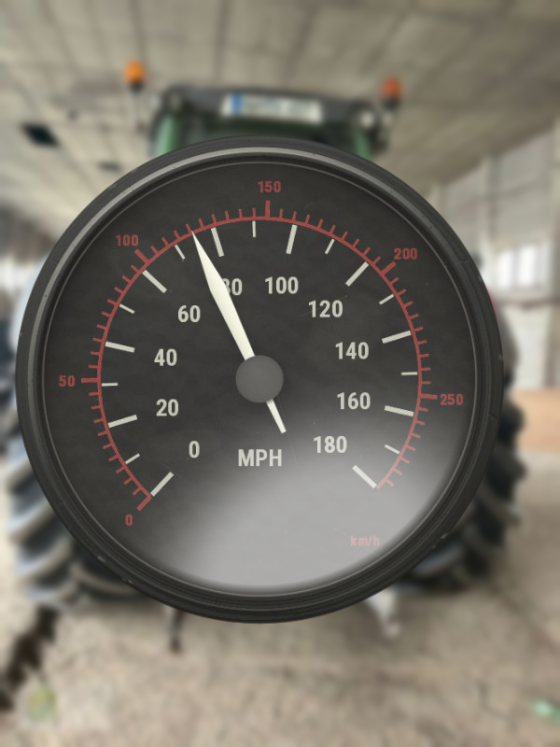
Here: 75 mph
